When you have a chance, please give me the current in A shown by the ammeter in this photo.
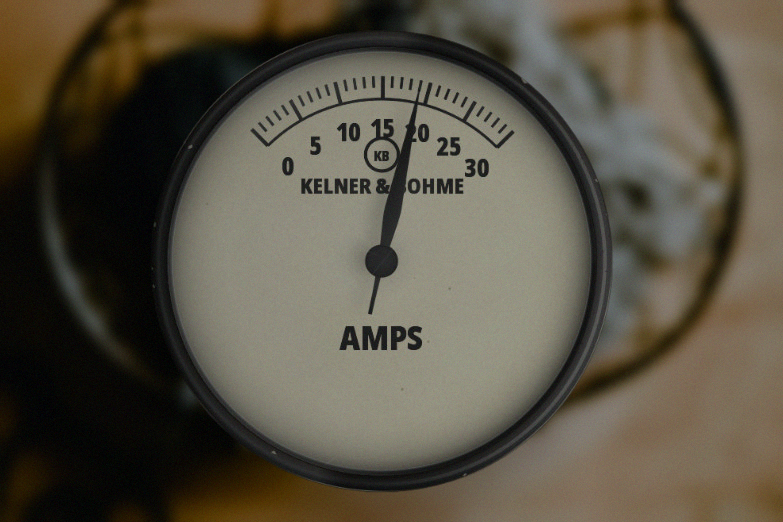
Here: 19 A
